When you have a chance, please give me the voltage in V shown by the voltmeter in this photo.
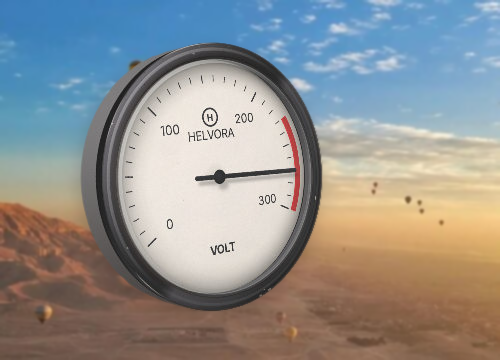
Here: 270 V
